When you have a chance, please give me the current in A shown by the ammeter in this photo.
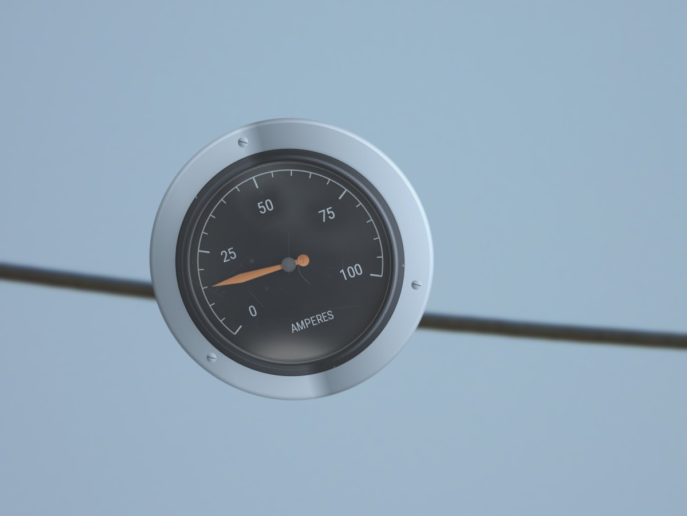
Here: 15 A
